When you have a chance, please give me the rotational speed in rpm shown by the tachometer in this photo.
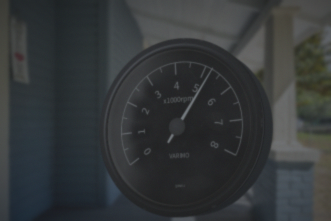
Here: 5250 rpm
